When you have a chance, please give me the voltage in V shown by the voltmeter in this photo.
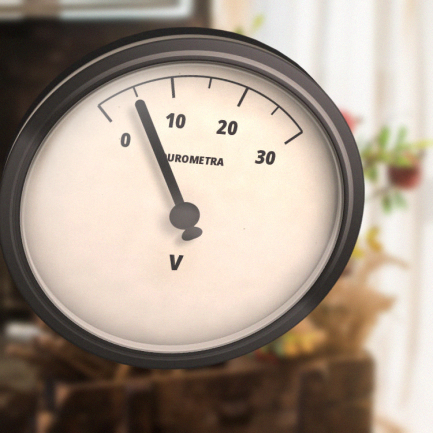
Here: 5 V
